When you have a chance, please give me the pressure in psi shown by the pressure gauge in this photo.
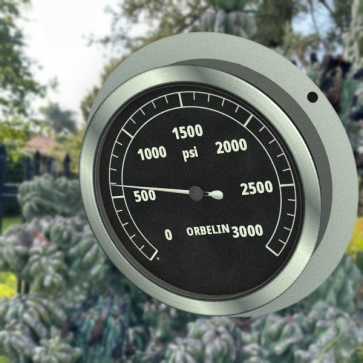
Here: 600 psi
